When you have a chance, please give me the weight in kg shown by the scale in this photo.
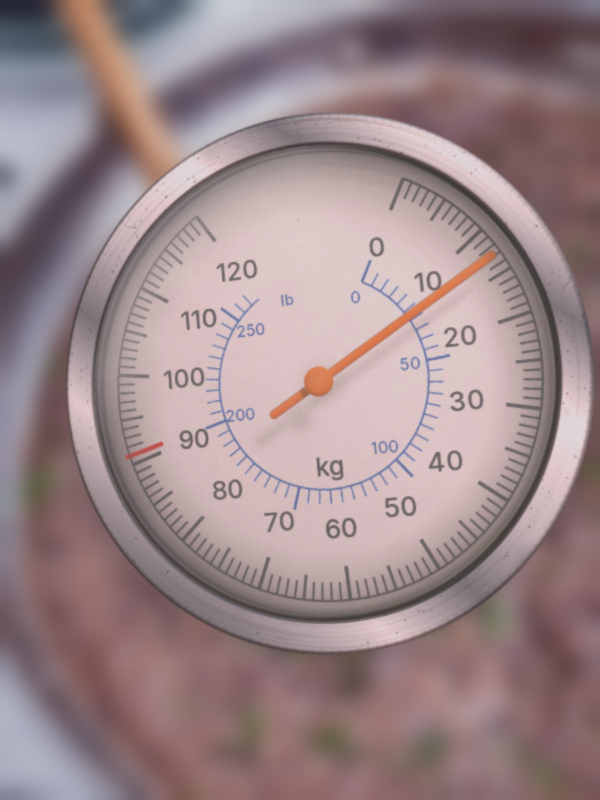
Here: 13 kg
